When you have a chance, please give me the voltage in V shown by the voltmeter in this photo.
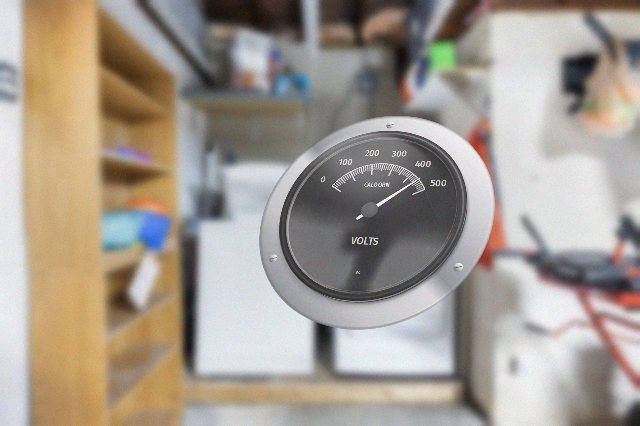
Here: 450 V
